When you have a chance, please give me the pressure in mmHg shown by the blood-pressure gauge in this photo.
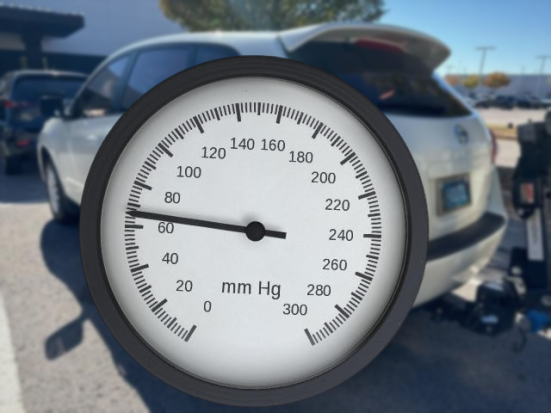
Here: 66 mmHg
